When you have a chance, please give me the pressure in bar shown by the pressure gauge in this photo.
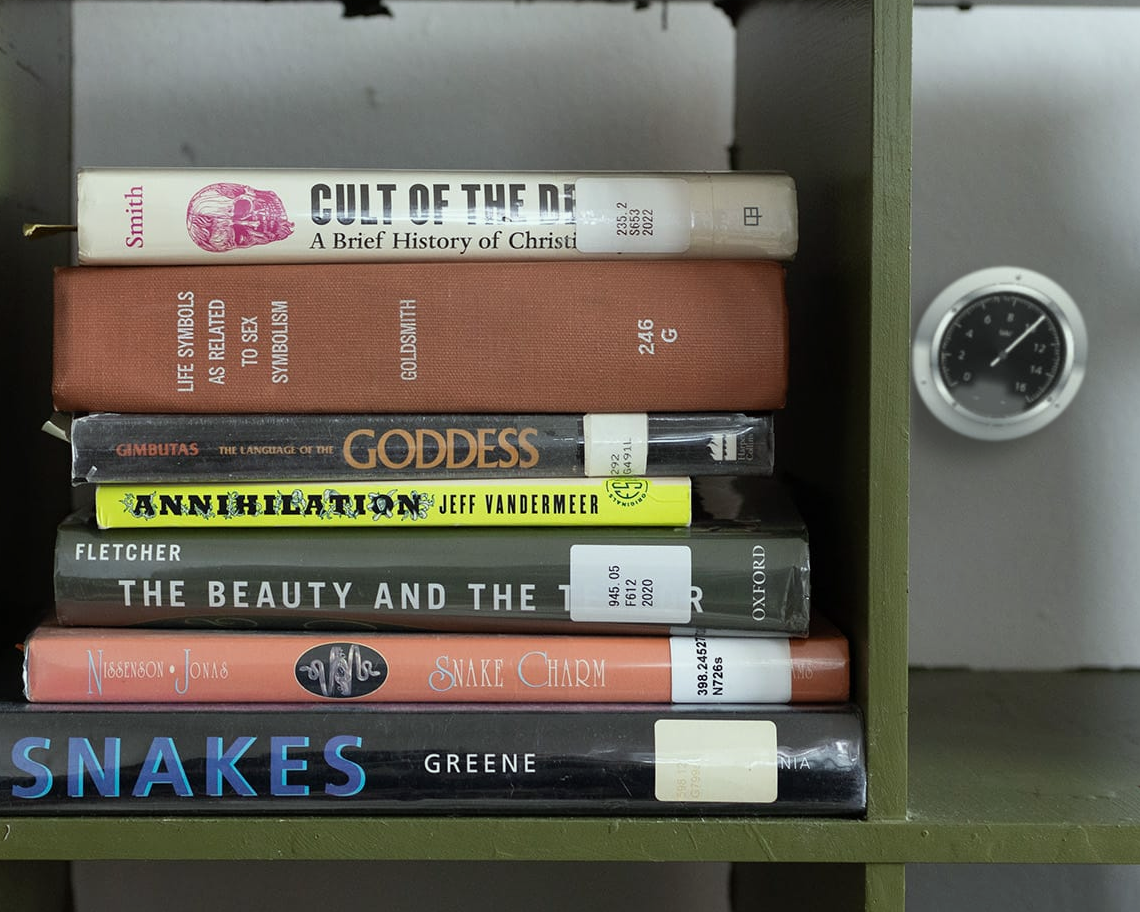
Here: 10 bar
